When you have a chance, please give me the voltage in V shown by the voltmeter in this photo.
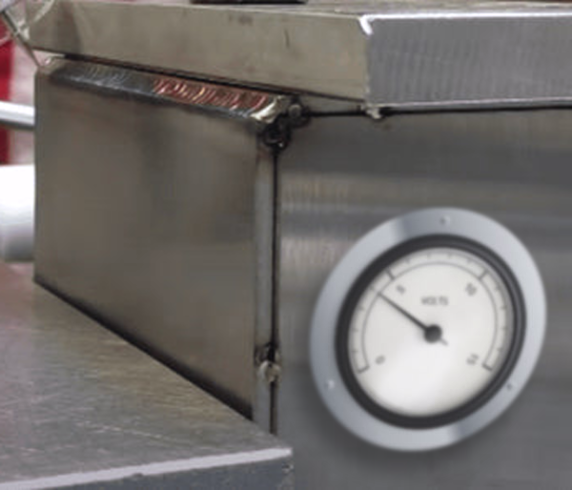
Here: 4 V
